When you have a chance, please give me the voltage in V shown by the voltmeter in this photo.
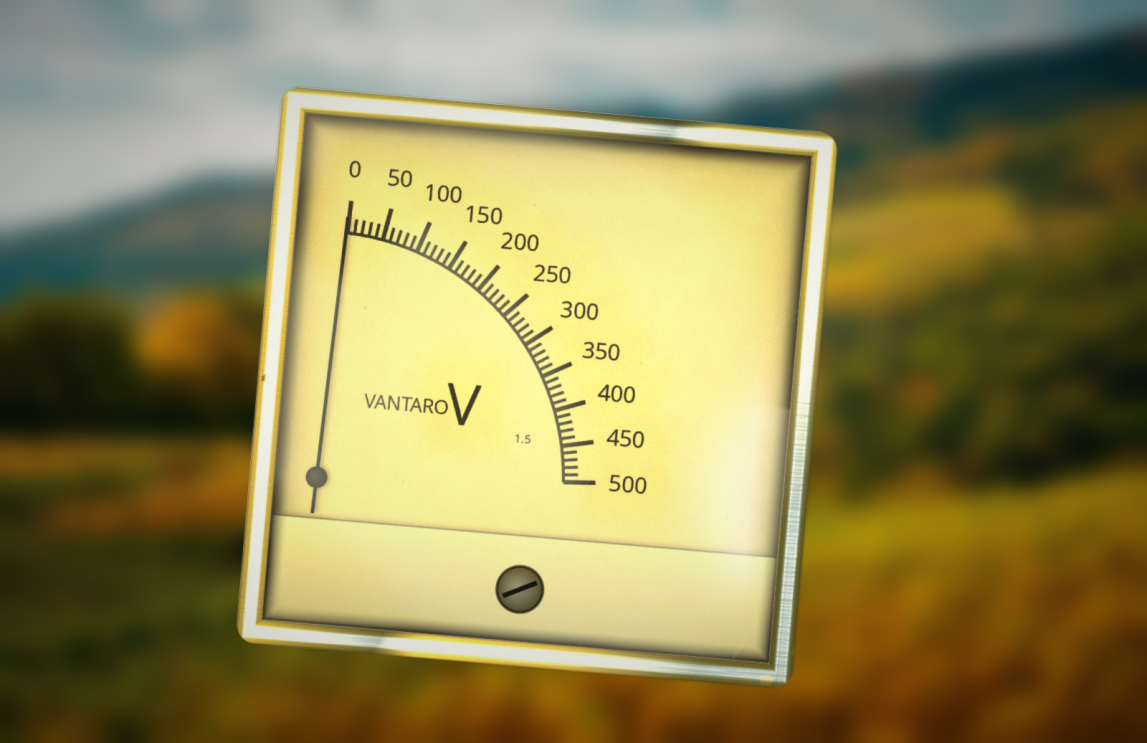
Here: 0 V
